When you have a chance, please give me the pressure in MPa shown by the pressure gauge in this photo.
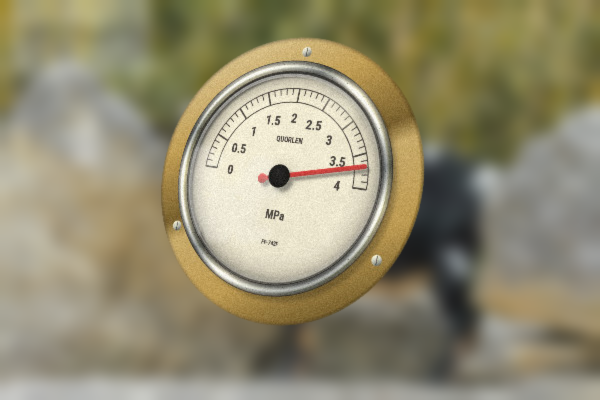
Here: 3.7 MPa
